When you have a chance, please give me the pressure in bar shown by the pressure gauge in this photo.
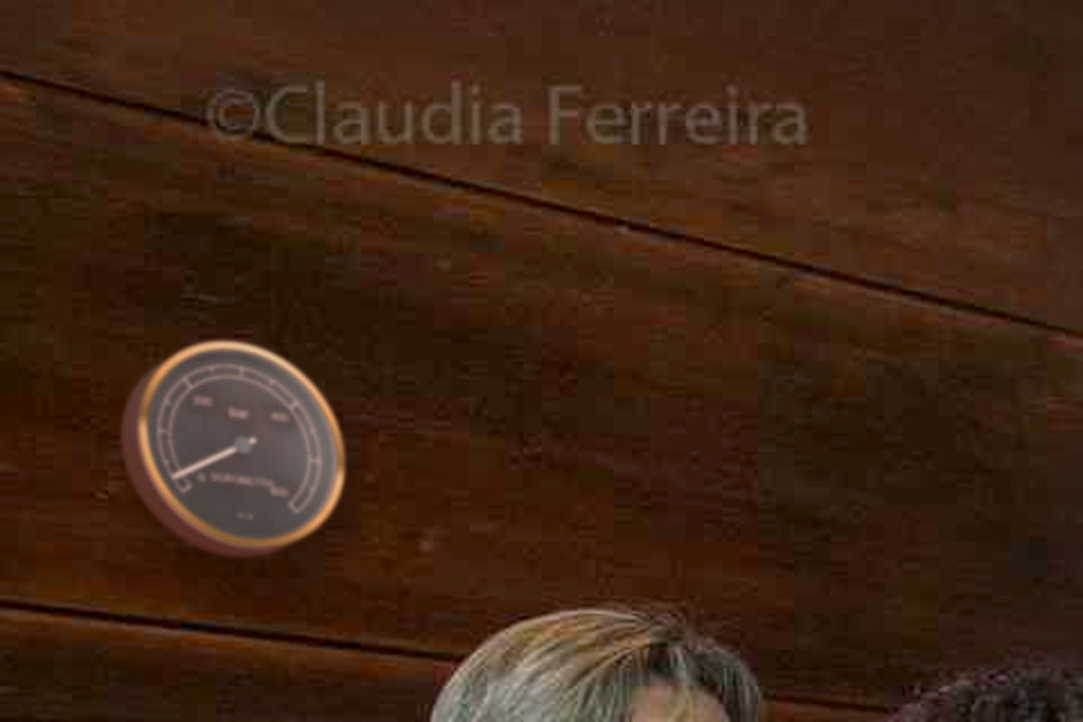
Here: 25 bar
